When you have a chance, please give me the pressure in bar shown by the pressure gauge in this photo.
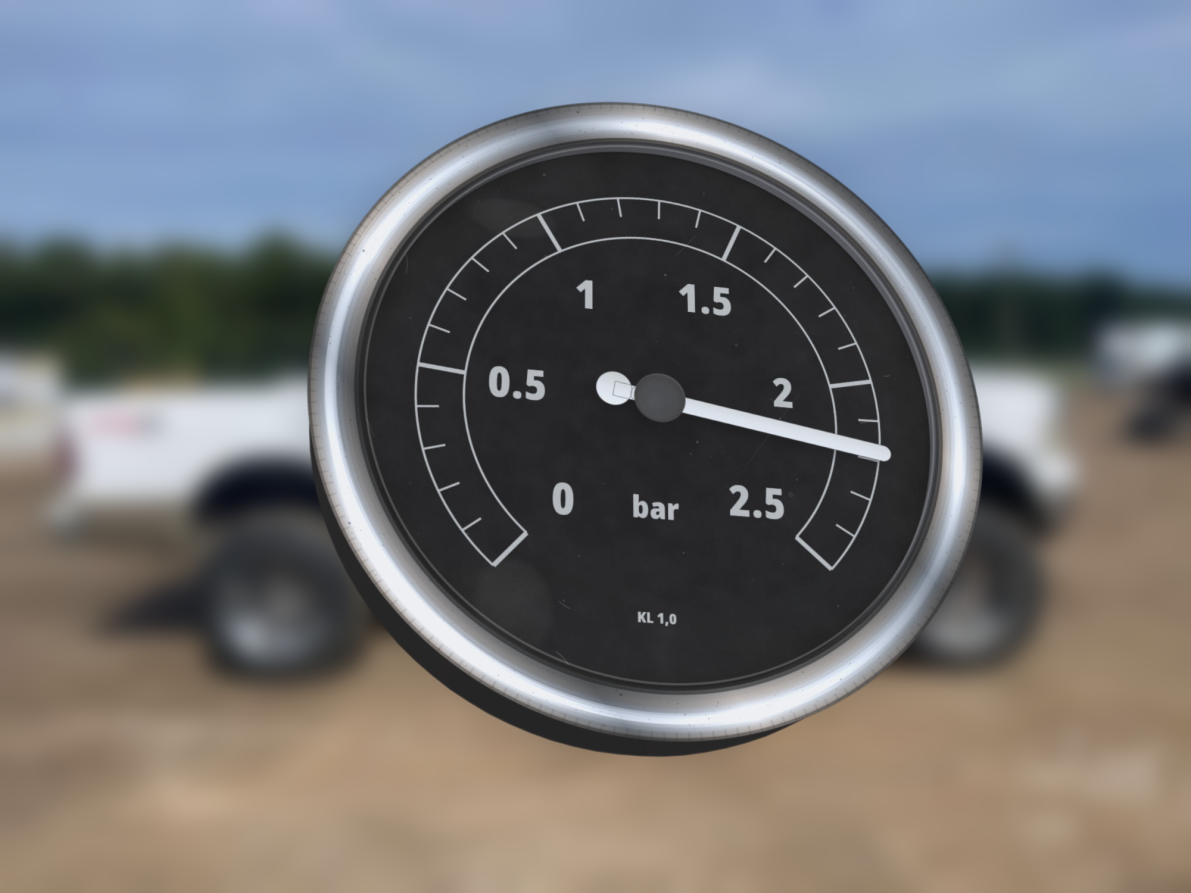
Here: 2.2 bar
